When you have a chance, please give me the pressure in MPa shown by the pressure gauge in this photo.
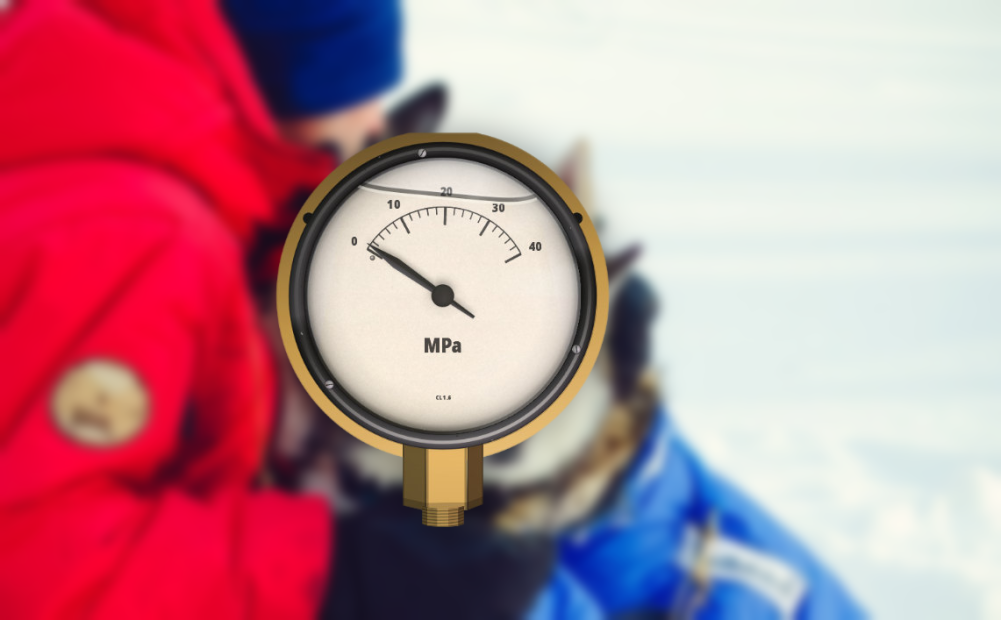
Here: 1 MPa
